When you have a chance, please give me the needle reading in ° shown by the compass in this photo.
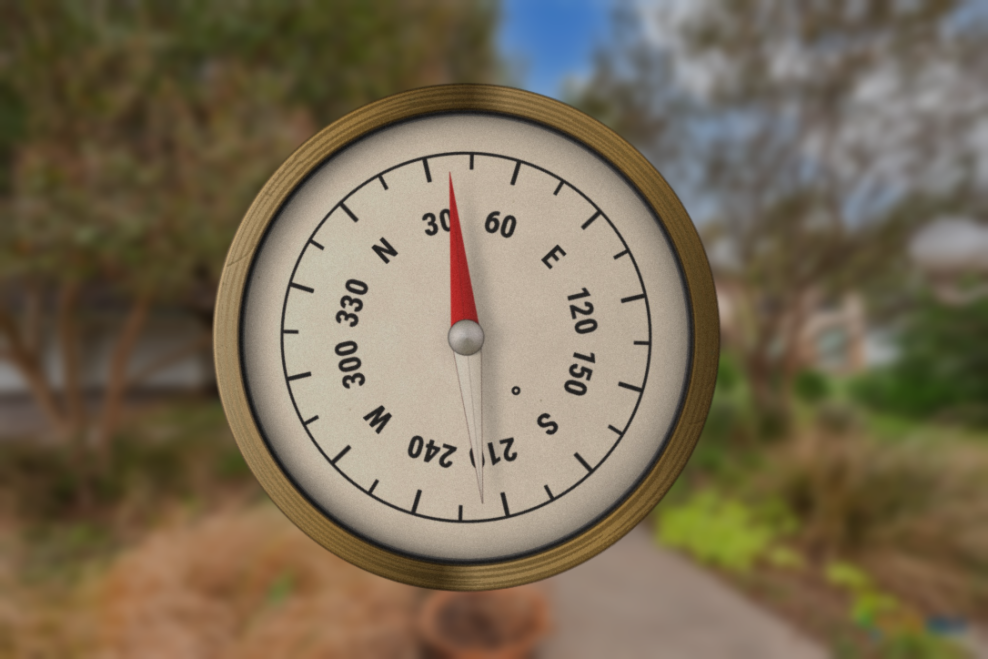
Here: 37.5 °
